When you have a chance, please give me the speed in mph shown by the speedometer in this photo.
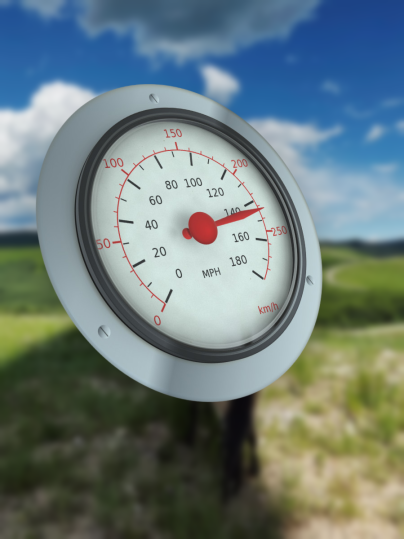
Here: 145 mph
